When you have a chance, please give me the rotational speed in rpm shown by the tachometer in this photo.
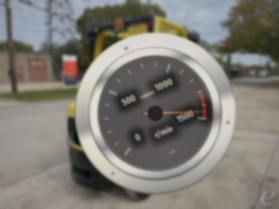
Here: 1450 rpm
